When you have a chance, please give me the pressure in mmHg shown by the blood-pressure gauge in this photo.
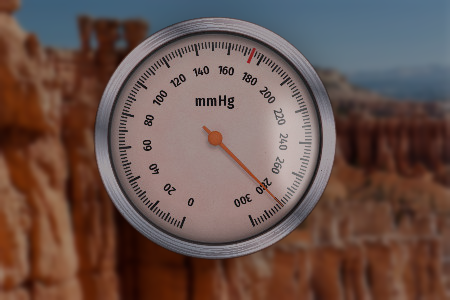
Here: 280 mmHg
